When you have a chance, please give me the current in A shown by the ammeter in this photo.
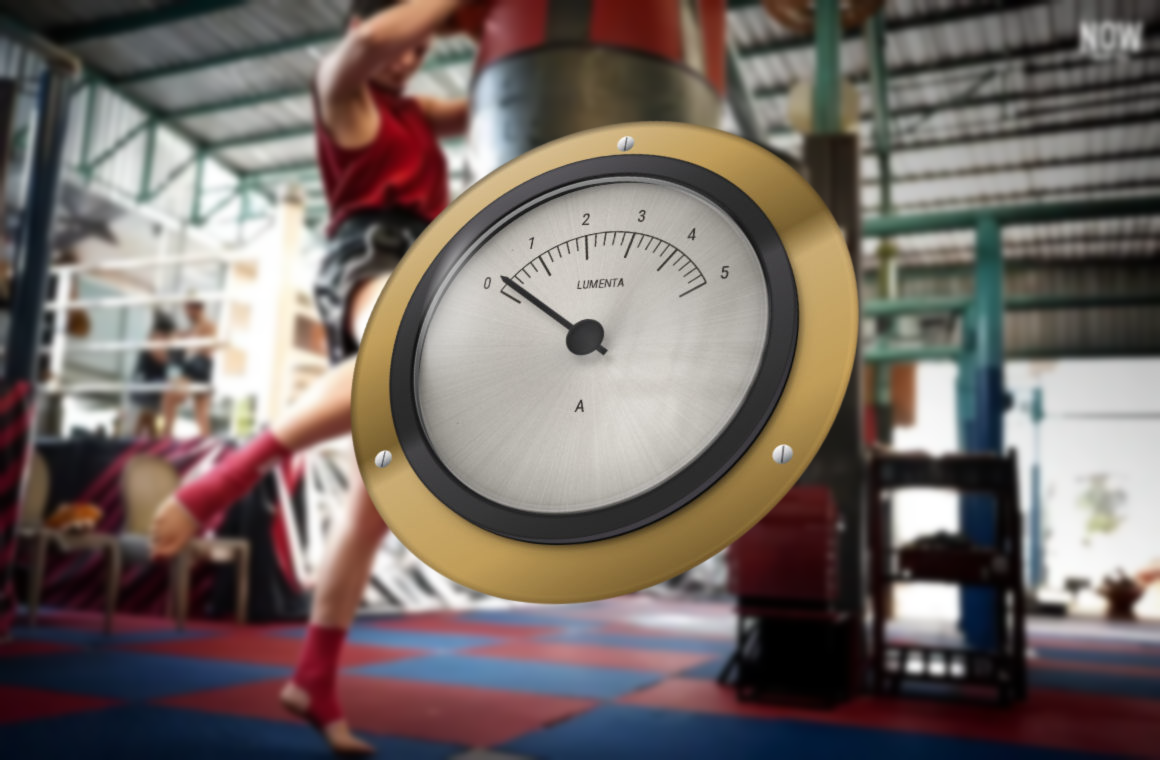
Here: 0.2 A
